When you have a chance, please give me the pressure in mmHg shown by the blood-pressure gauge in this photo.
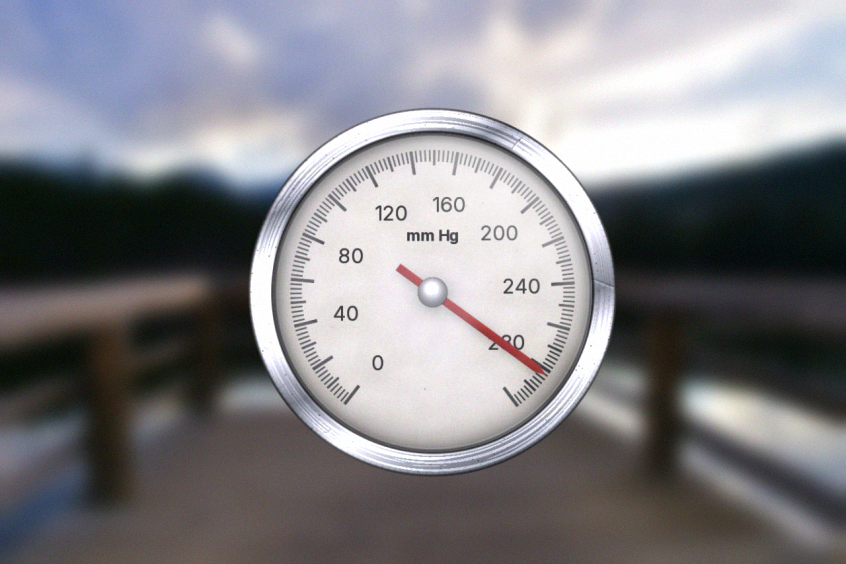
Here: 282 mmHg
